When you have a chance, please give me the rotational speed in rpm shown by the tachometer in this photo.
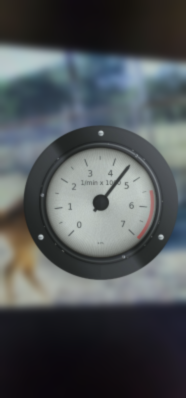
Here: 4500 rpm
